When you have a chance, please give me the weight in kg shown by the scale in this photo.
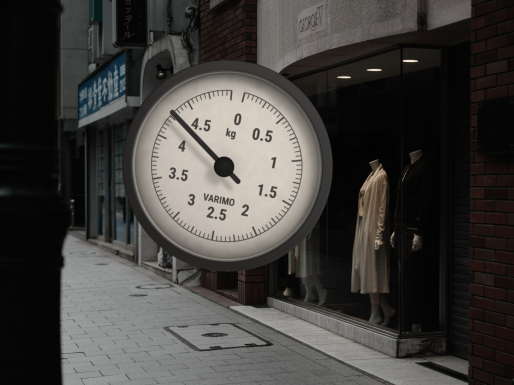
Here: 4.3 kg
